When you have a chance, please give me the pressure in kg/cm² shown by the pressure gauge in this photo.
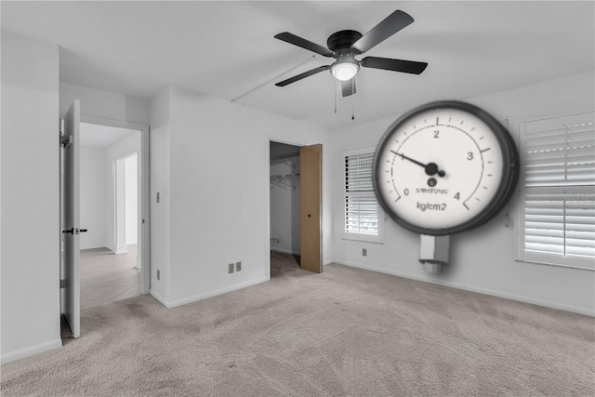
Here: 1 kg/cm²
